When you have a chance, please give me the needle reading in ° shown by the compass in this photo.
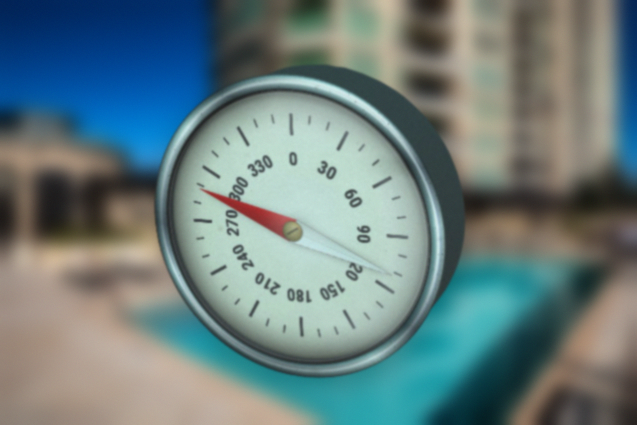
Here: 290 °
